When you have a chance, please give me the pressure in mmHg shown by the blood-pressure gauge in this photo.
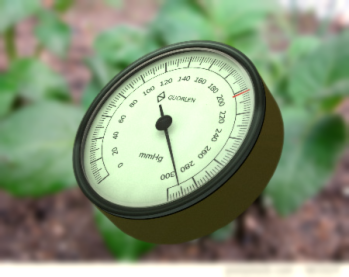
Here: 290 mmHg
